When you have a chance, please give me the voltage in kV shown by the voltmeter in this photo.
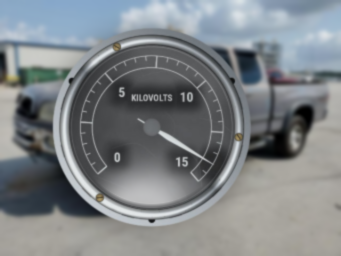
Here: 14 kV
